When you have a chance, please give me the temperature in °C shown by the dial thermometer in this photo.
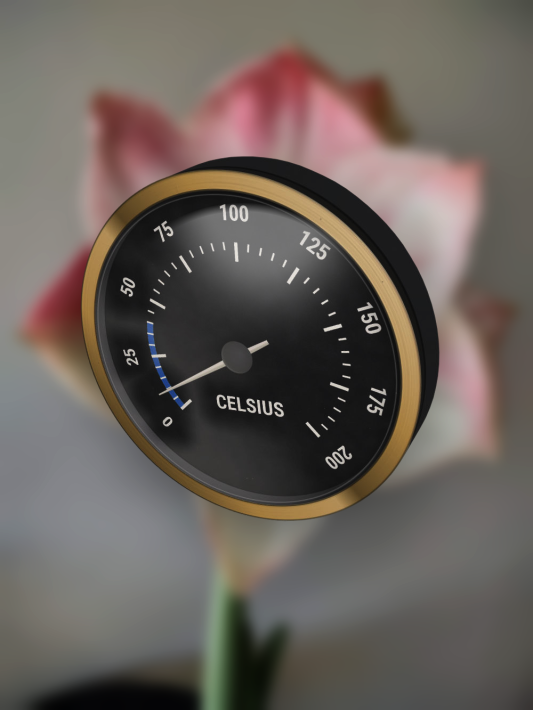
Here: 10 °C
